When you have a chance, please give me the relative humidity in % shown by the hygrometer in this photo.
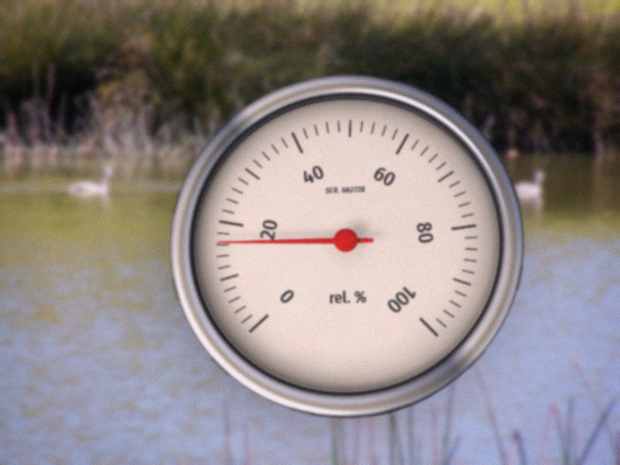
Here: 16 %
